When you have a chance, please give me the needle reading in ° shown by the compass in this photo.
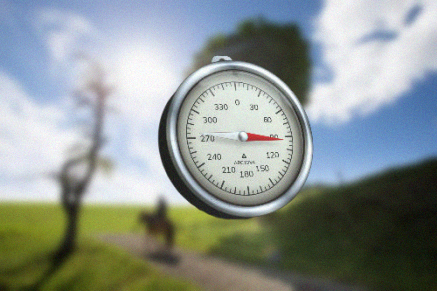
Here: 95 °
